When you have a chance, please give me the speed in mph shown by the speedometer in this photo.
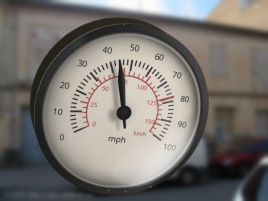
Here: 44 mph
